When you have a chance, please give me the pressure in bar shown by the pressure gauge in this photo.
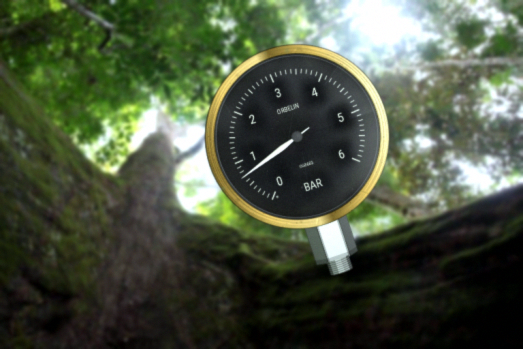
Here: 0.7 bar
